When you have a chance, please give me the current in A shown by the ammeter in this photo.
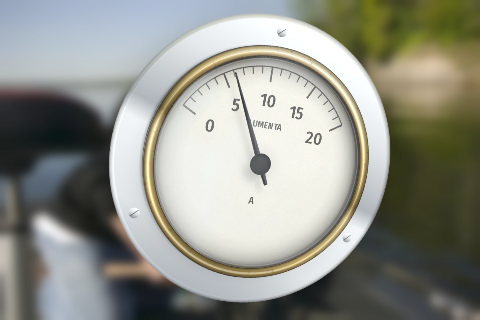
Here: 6 A
